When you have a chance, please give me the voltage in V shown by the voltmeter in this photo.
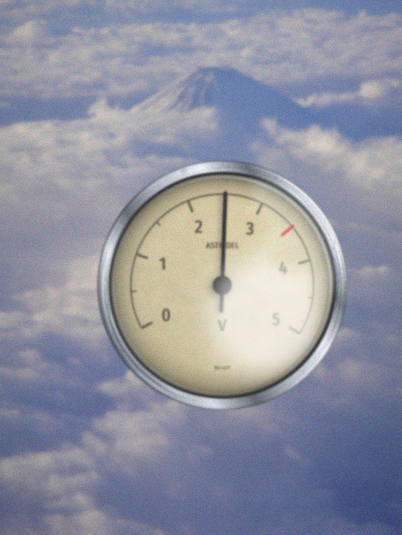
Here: 2.5 V
